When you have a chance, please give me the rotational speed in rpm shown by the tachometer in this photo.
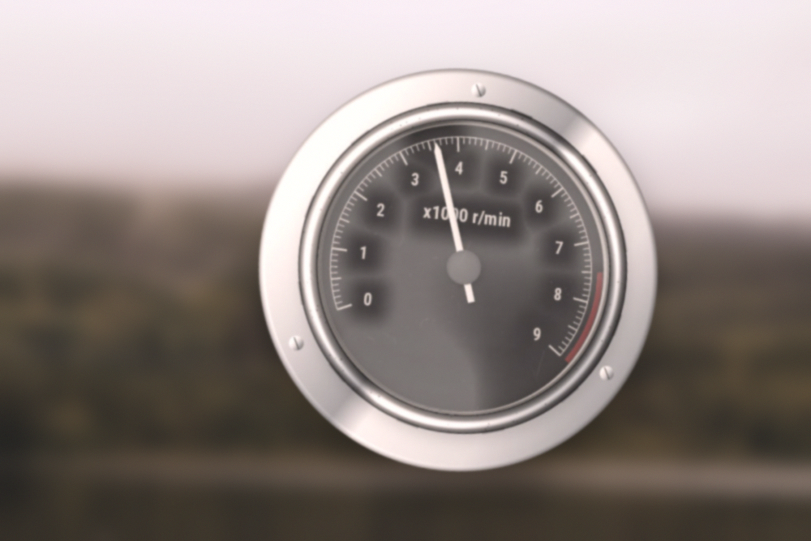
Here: 3600 rpm
